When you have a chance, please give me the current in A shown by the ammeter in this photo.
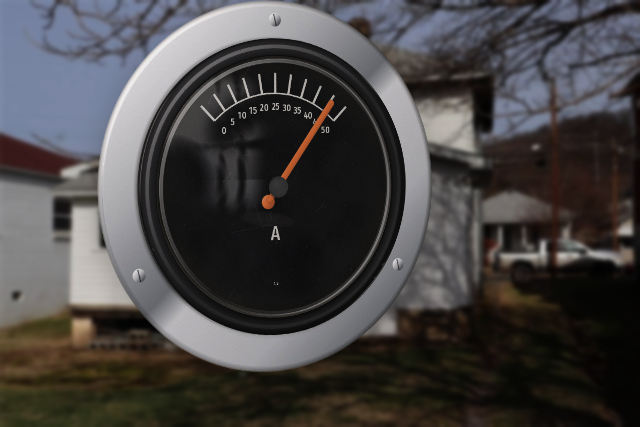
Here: 45 A
